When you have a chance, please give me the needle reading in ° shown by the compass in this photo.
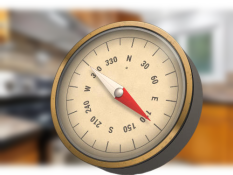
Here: 120 °
